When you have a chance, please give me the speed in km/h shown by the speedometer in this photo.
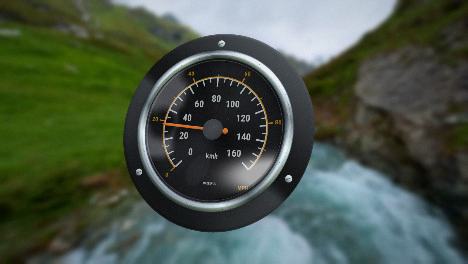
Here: 30 km/h
